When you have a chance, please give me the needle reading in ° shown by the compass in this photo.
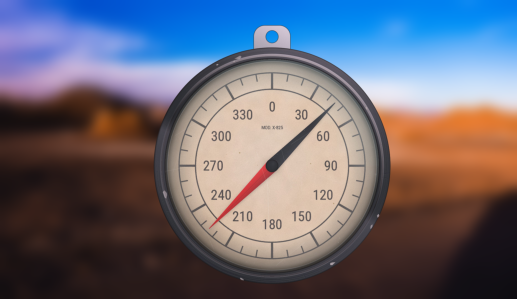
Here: 225 °
